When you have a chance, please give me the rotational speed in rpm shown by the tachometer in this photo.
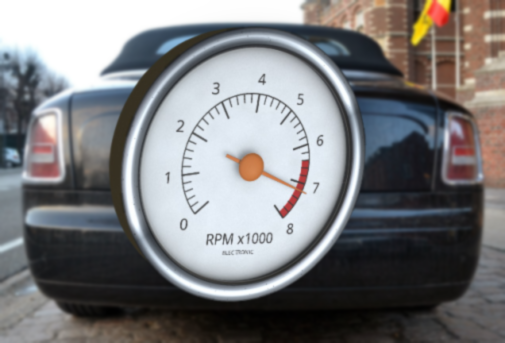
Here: 7200 rpm
